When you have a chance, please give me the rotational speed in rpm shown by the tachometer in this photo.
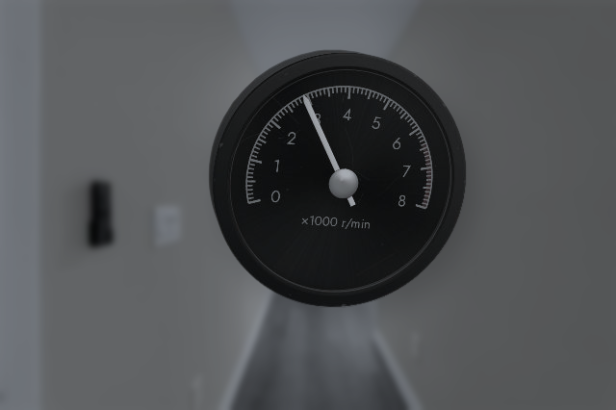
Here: 2900 rpm
